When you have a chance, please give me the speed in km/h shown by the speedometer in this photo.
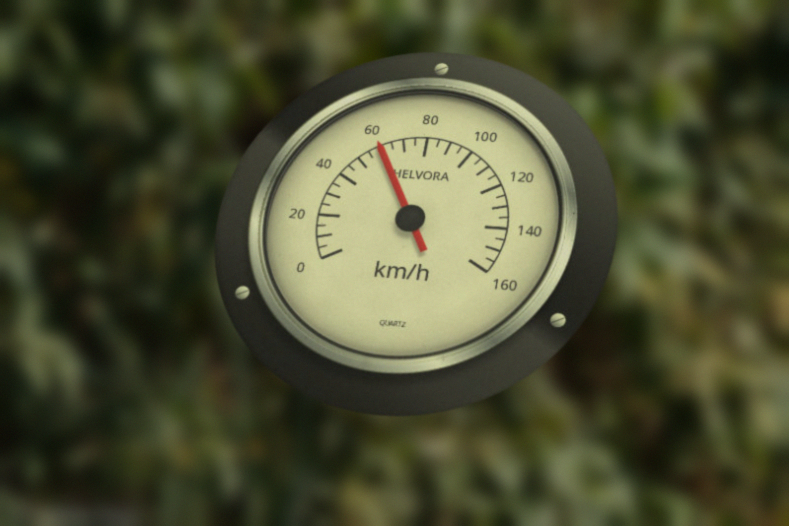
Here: 60 km/h
